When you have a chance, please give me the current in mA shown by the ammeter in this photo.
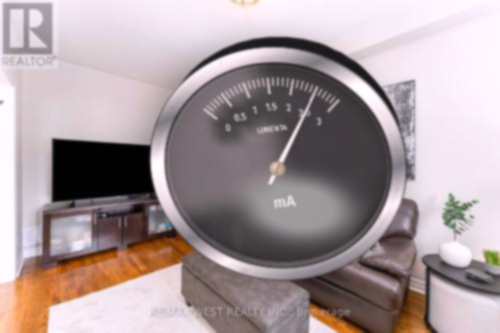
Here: 2.5 mA
